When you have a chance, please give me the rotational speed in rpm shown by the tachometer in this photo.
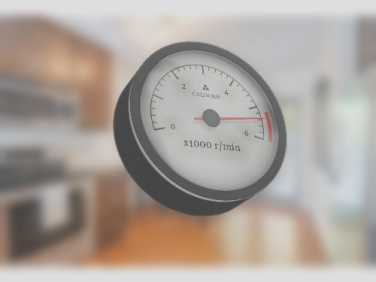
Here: 5400 rpm
